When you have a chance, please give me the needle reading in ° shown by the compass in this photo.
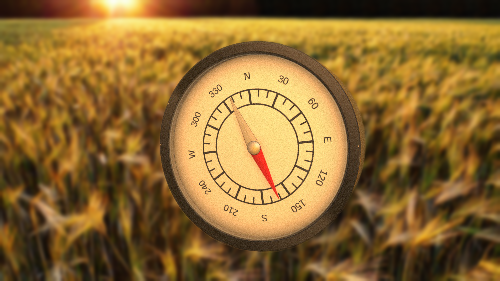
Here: 160 °
